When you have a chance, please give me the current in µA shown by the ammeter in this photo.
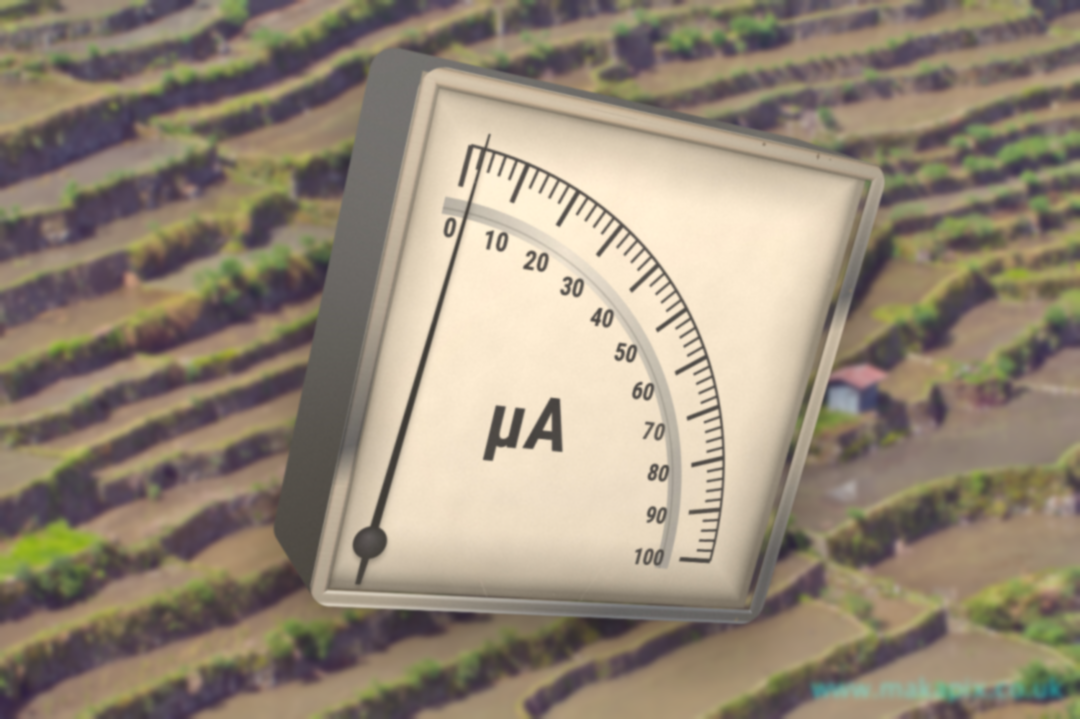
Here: 2 µA
